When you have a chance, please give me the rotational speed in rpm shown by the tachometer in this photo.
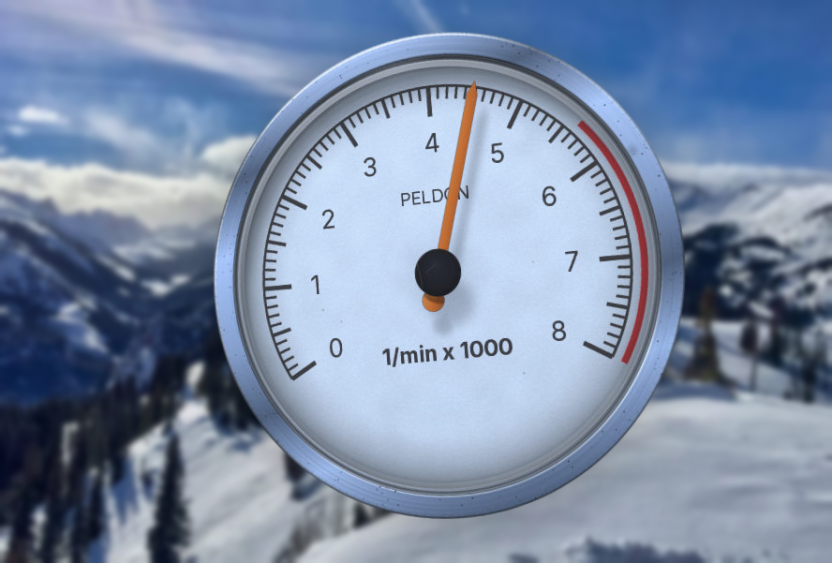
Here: 4500 rpm
